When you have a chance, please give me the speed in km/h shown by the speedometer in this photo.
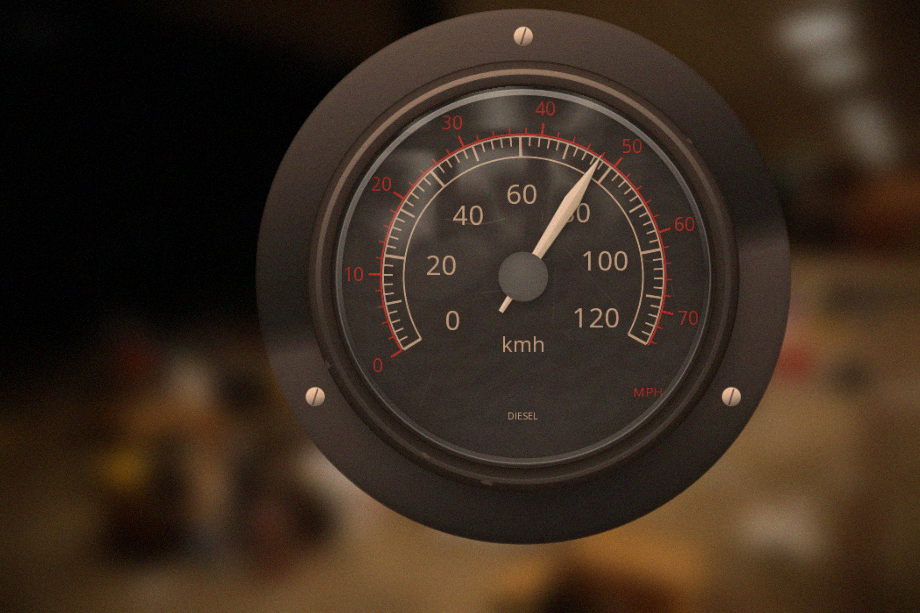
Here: 77 km/h
